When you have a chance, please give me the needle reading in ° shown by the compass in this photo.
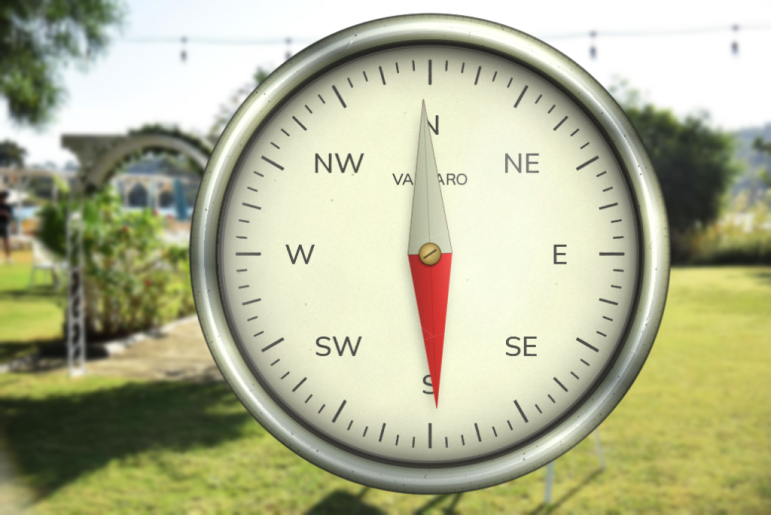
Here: 177.5 °
